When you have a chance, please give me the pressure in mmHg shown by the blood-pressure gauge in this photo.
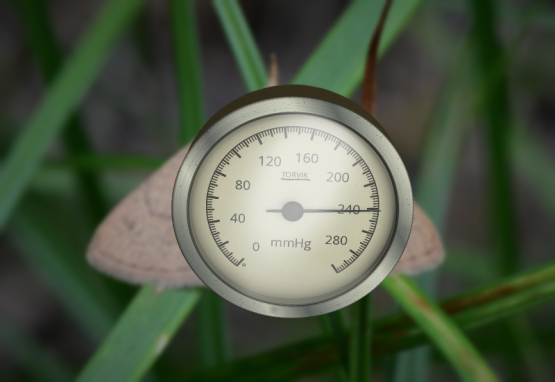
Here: 240 mmHg
